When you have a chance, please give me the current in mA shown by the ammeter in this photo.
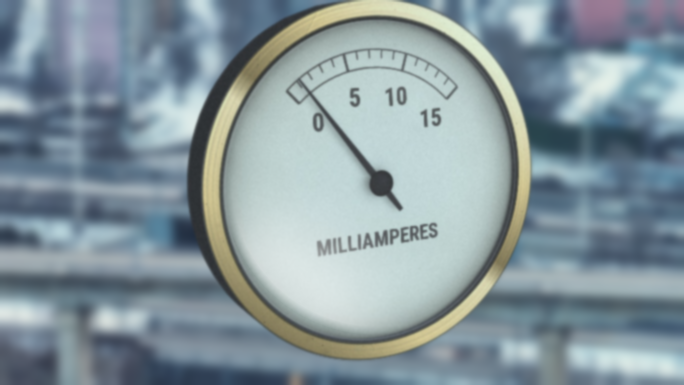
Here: 1 mA
